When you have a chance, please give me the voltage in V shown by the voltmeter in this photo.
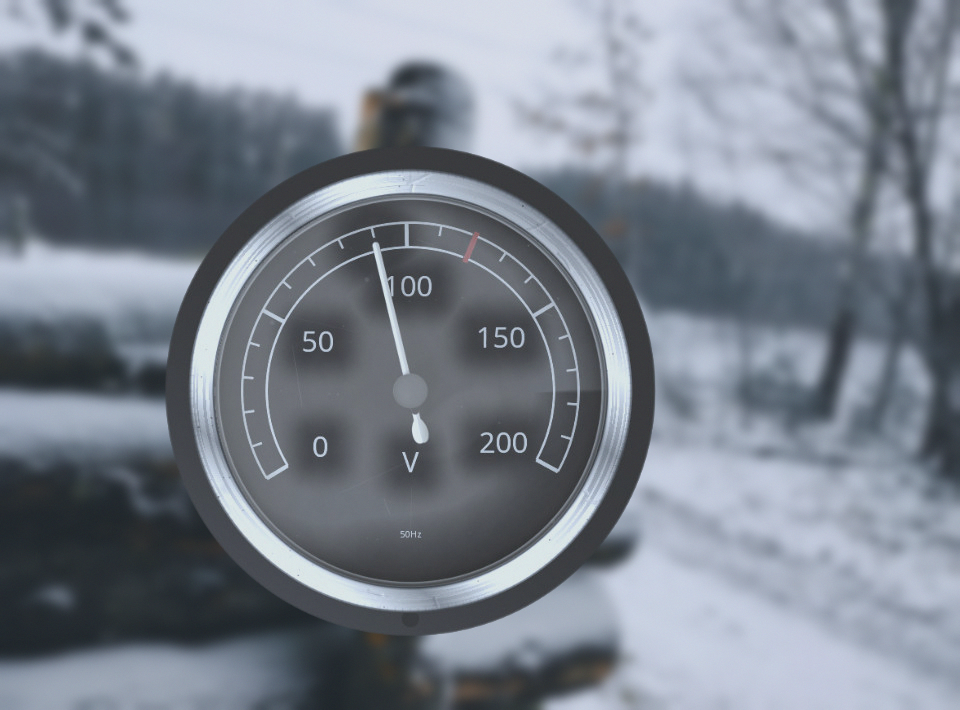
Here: 90 V
